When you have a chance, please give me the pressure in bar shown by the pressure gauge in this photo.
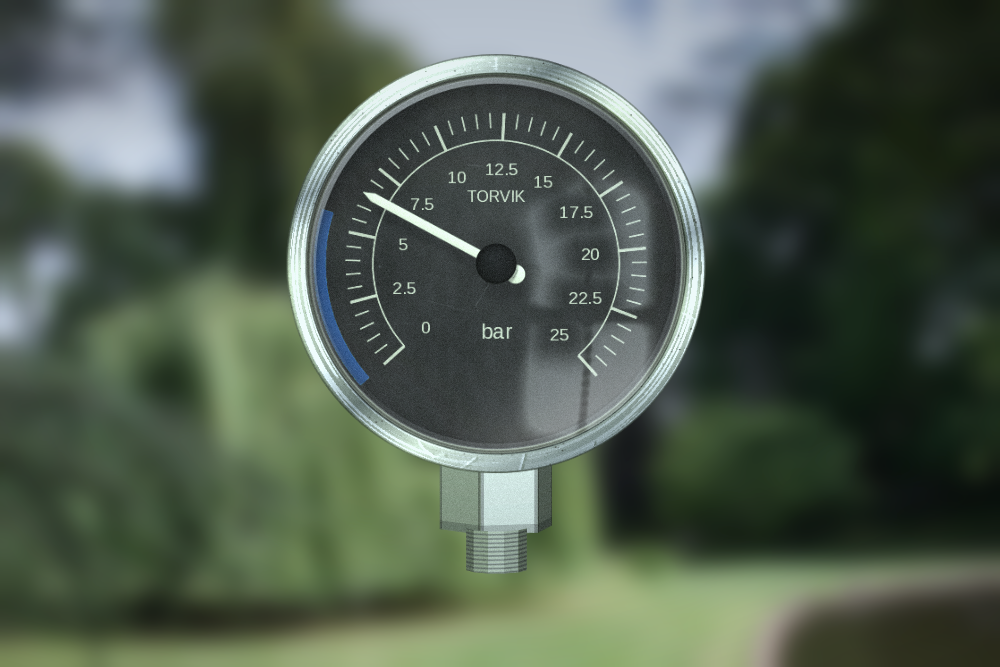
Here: 6.5 bar
